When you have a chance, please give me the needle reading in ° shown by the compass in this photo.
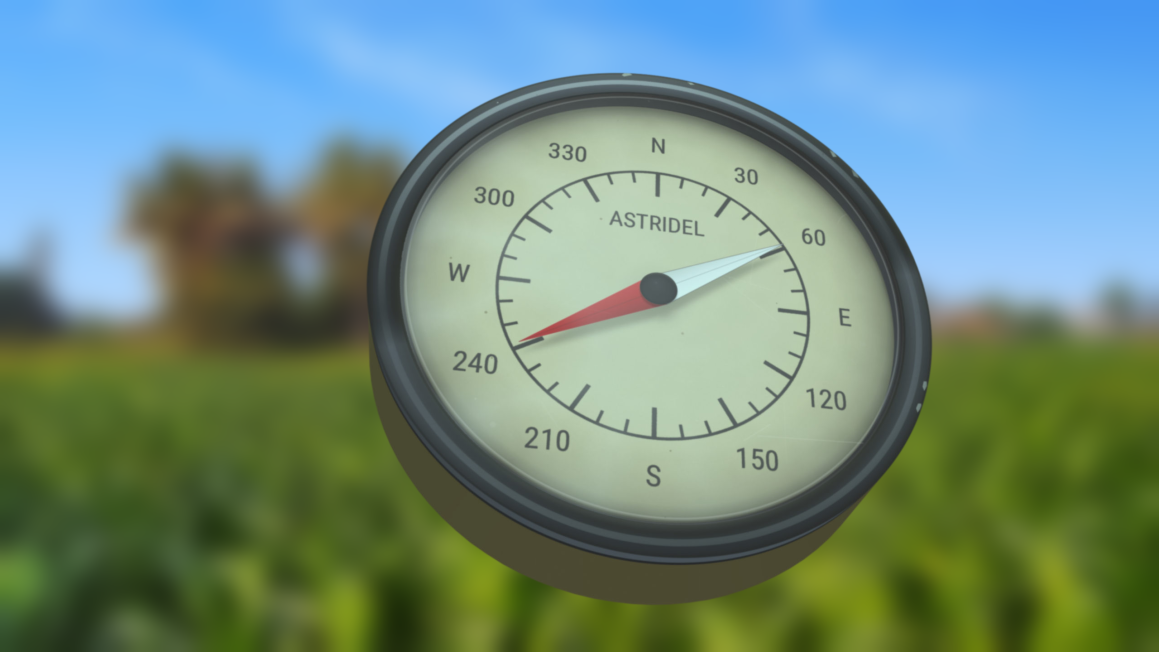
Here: 240 °
